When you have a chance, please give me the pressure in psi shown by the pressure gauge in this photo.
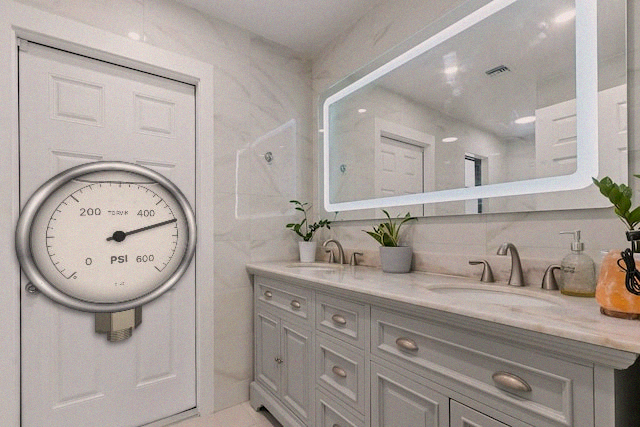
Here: 460 psi
